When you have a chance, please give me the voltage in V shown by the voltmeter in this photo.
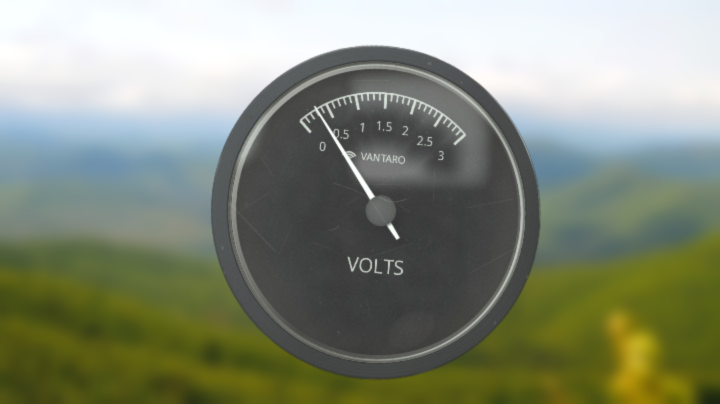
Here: 0.3 V
